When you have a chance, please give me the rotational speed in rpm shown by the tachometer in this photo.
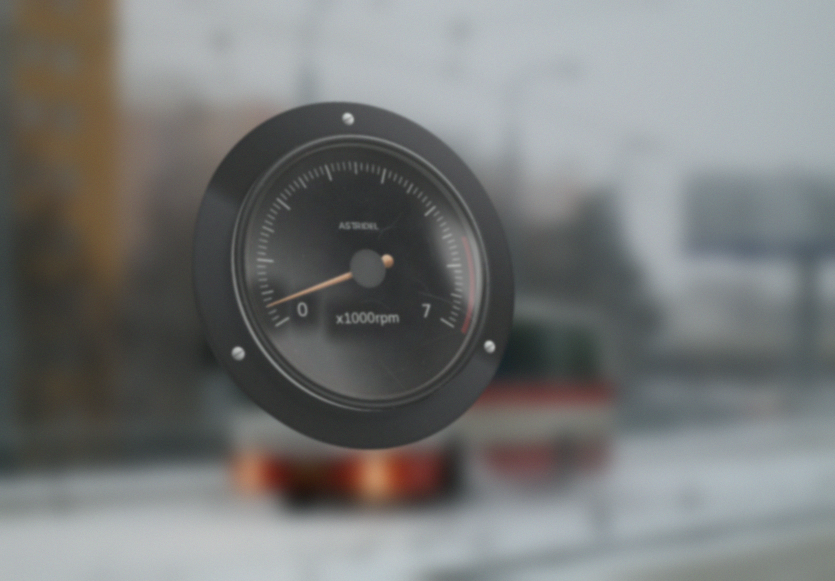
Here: 300 rpm
